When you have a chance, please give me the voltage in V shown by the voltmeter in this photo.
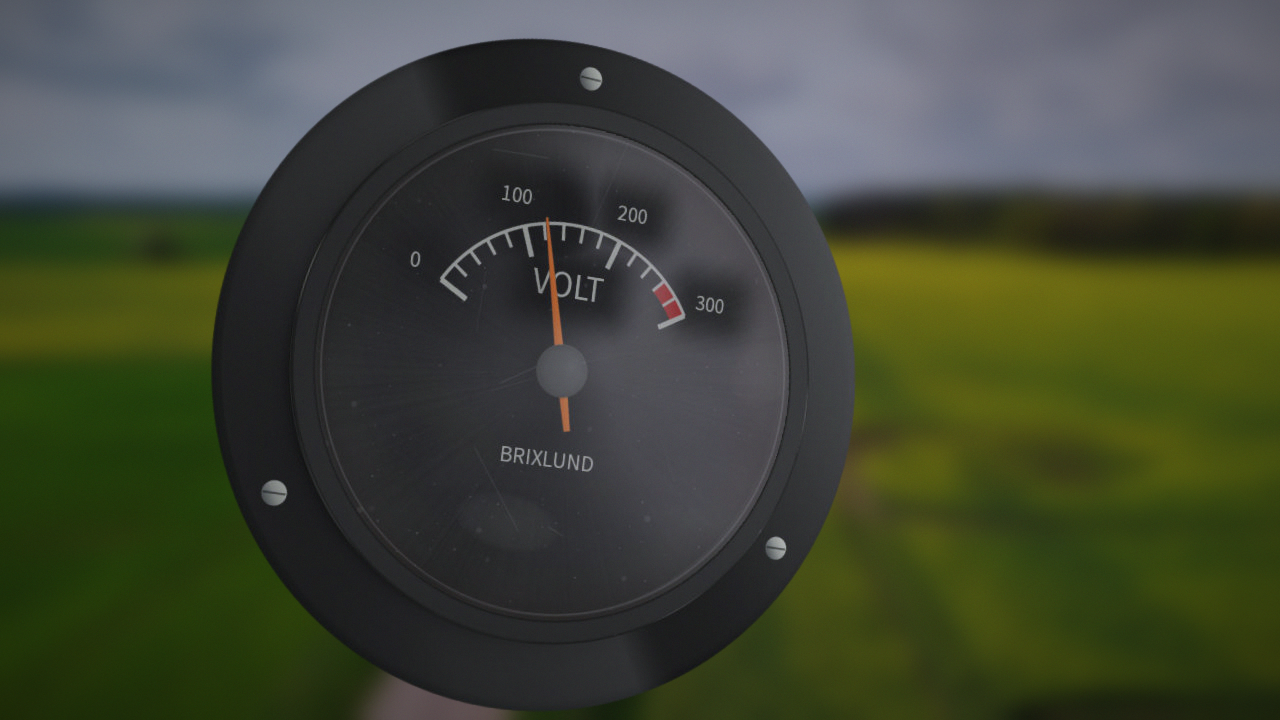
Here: 120 V
